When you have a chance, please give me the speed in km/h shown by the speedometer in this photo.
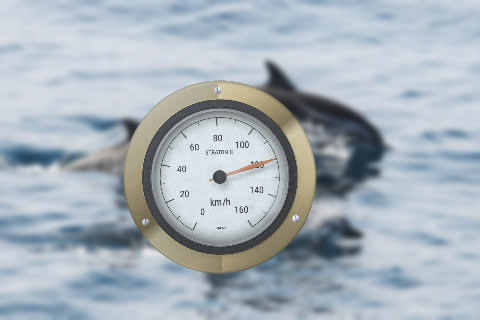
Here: 120 km/h
